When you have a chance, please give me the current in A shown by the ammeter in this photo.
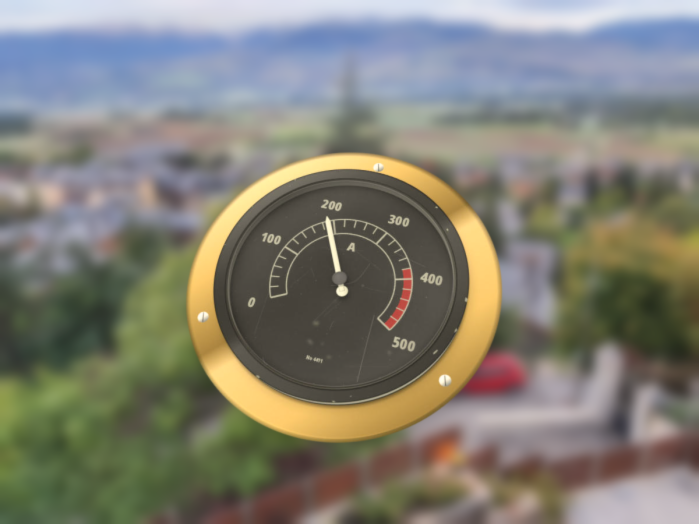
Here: 190 A
